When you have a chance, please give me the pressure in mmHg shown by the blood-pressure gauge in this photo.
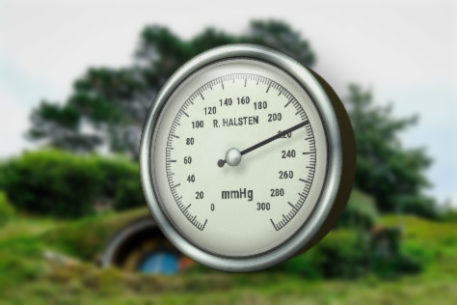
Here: 220 mmHg
